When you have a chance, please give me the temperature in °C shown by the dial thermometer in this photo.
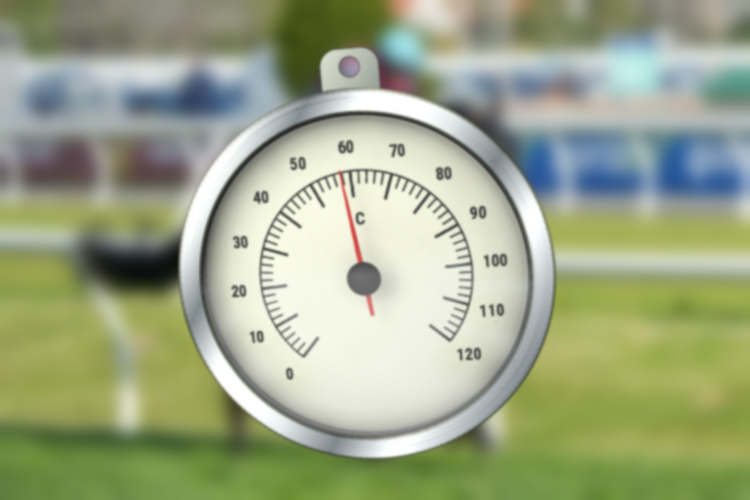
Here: 58 °C
